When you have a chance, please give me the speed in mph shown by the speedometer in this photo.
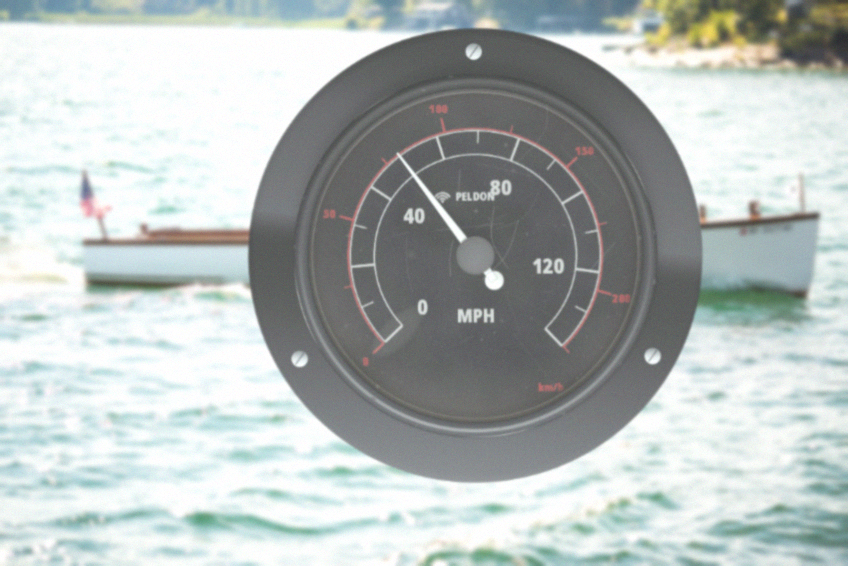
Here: 50 mph
